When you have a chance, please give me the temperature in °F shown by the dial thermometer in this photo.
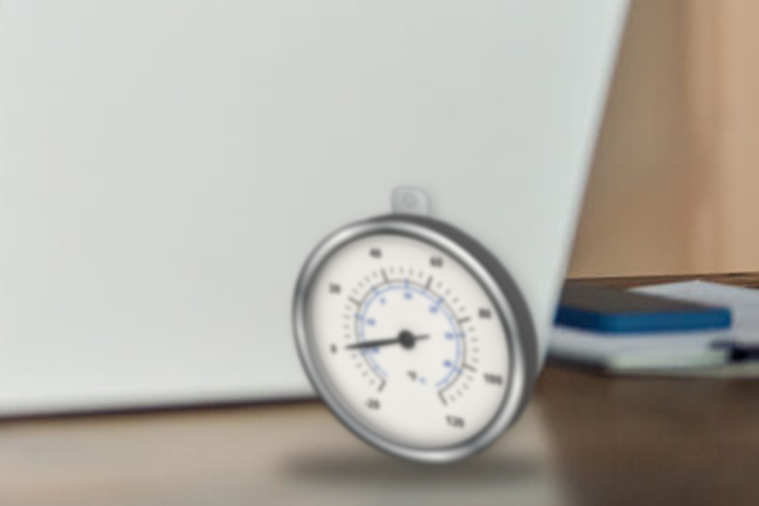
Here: 0 °F
